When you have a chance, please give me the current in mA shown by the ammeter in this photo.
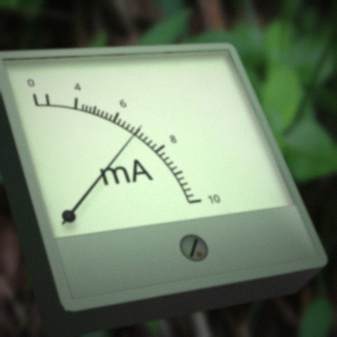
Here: 7 mA
